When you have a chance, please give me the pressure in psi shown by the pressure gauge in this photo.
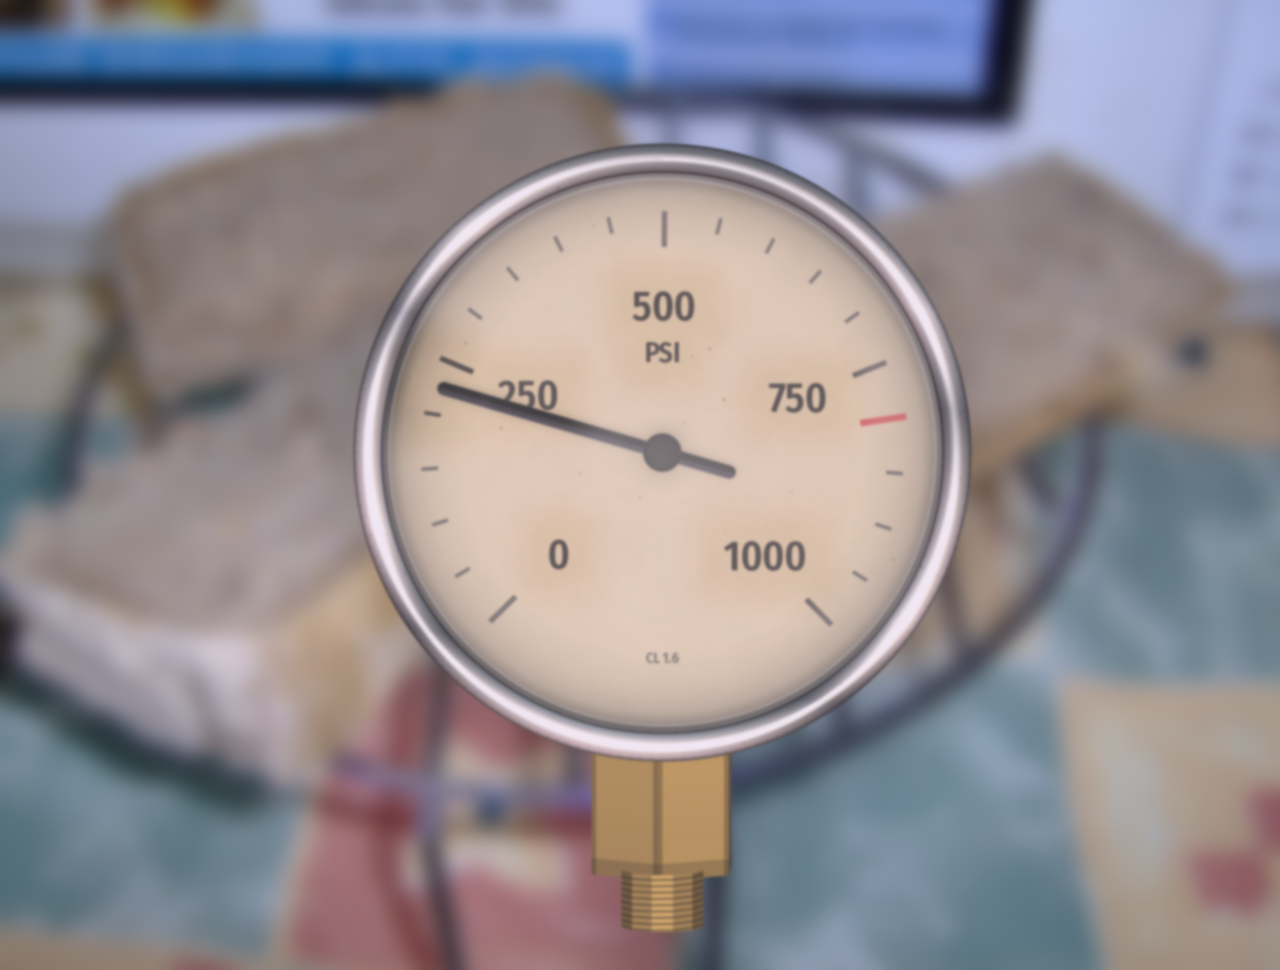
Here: 225 psi
